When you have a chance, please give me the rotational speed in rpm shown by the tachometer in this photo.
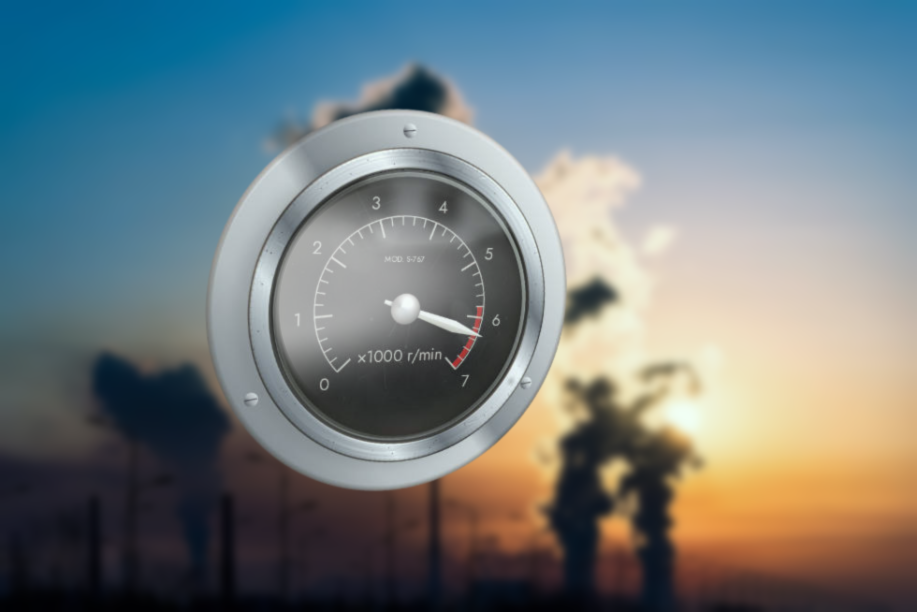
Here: 6300 rpm
